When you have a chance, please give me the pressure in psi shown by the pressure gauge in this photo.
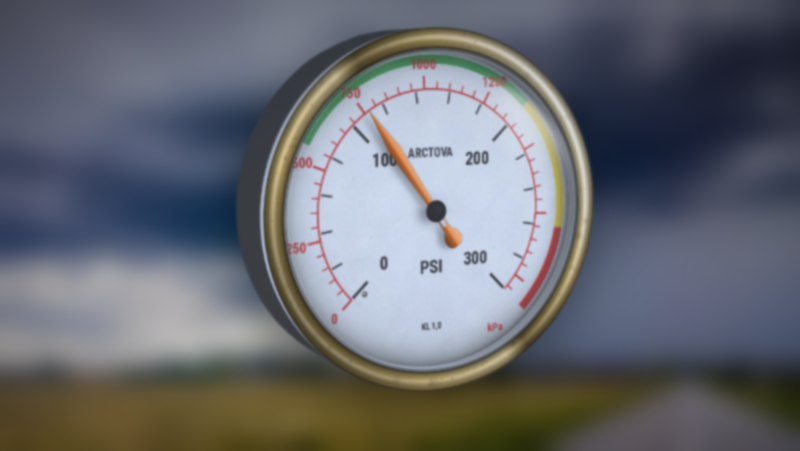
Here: 110 psi
